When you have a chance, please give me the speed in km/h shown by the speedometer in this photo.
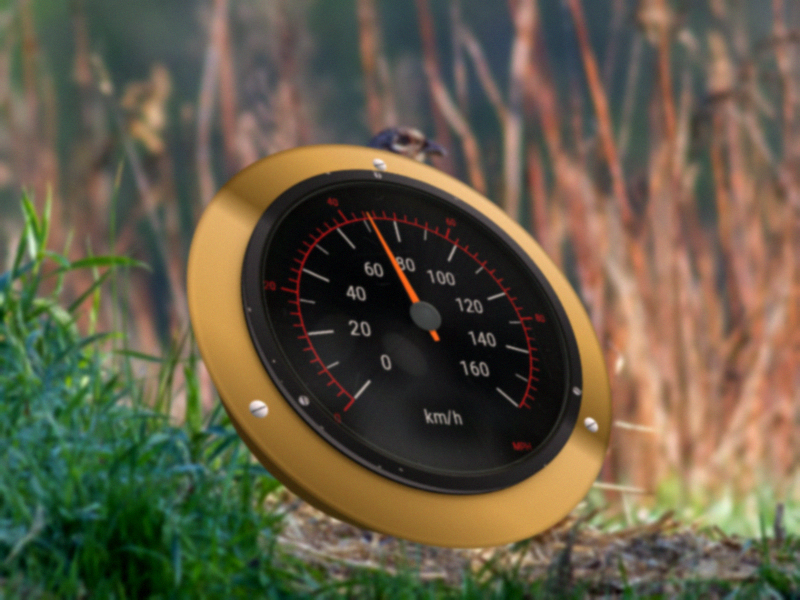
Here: 70 km/h
